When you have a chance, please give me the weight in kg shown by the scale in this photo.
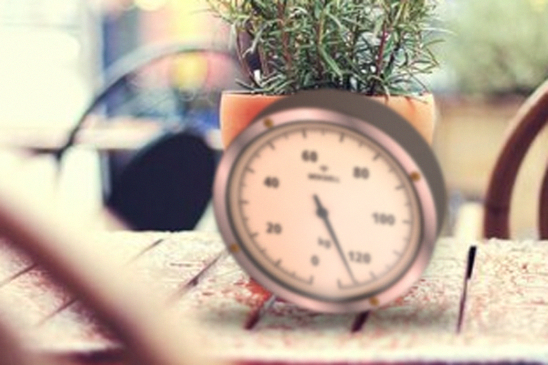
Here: 125 kg
